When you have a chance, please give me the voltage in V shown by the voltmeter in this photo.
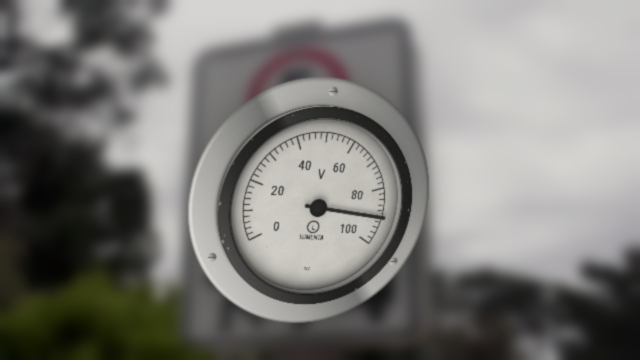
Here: 90 V
